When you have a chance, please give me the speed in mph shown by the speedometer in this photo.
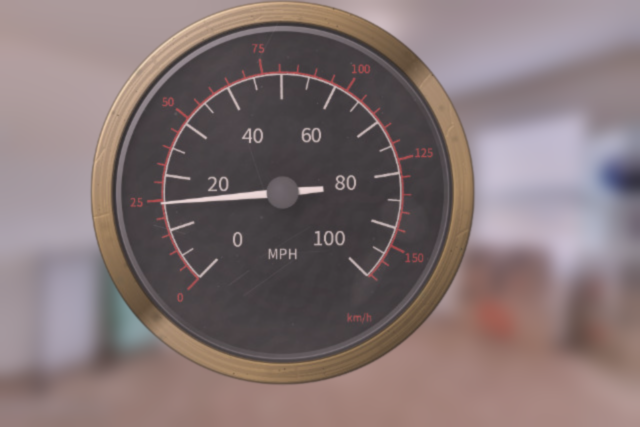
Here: 15 mph
